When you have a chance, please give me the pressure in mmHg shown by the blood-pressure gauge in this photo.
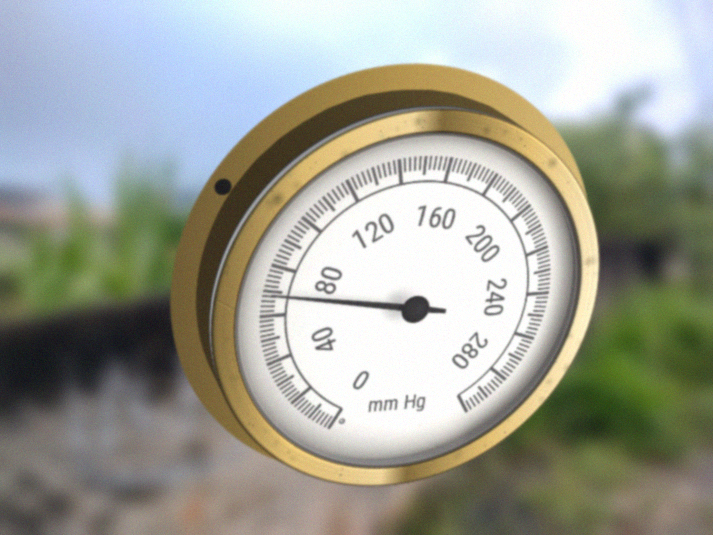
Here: 70 mmHg
